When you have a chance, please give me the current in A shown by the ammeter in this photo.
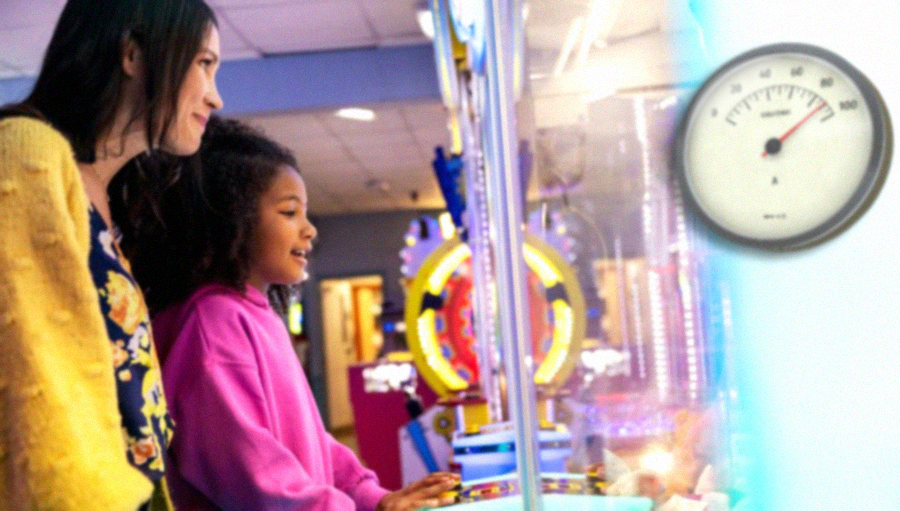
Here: 90 A
